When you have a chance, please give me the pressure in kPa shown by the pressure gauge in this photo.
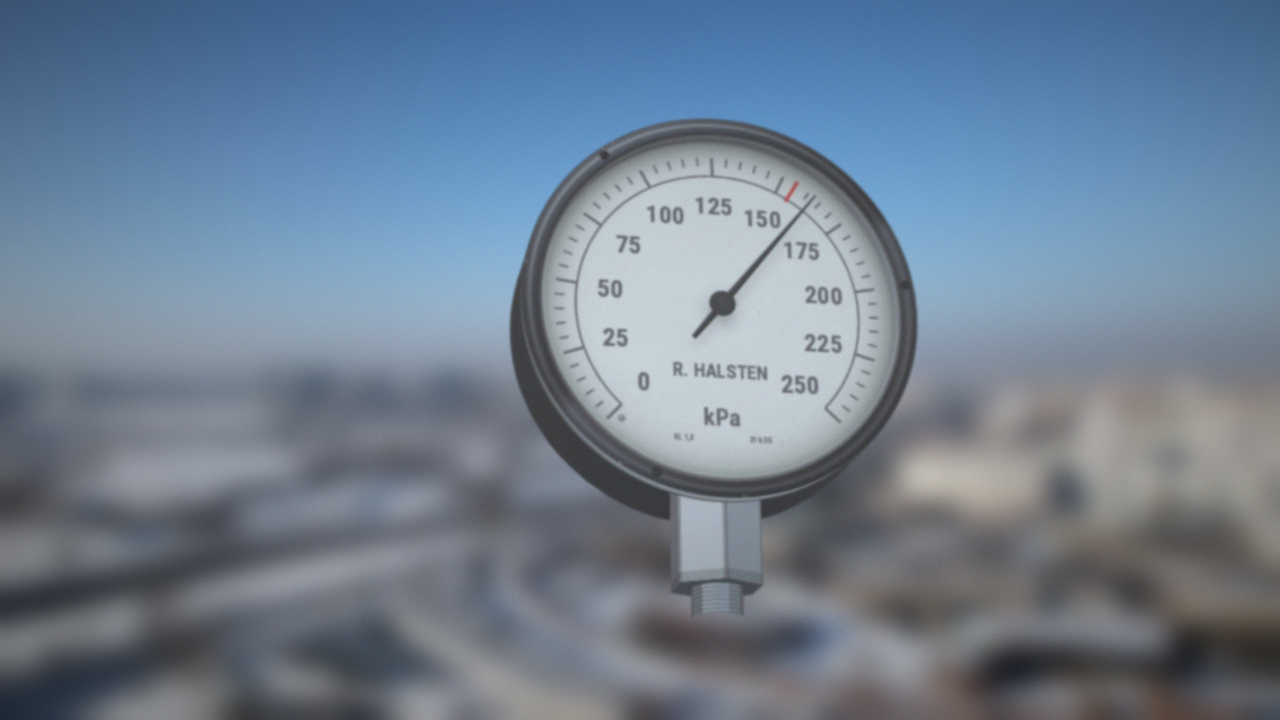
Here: 162.5 kPa
